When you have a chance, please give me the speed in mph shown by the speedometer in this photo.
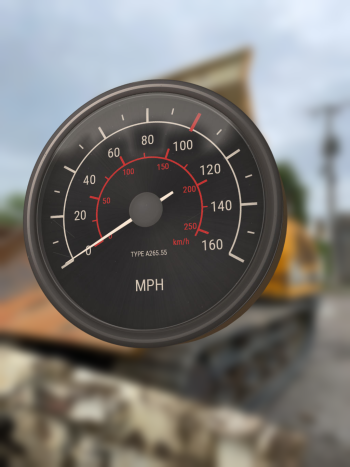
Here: 0 mph
